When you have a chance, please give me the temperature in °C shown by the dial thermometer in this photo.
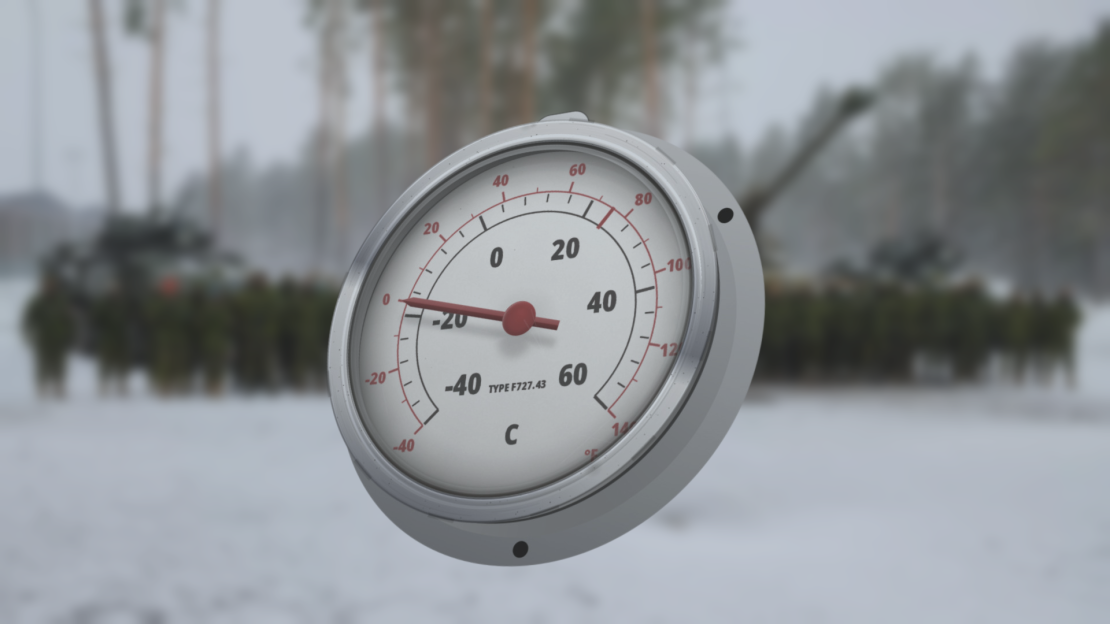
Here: -18 °C
